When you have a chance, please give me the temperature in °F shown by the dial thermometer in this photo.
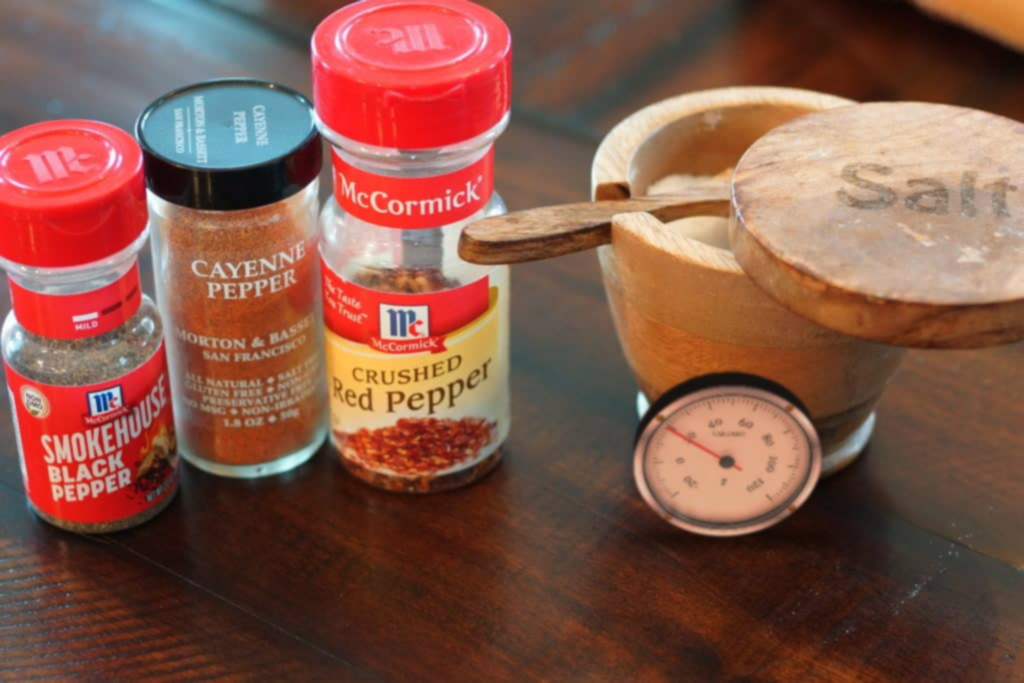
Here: 20 °F
